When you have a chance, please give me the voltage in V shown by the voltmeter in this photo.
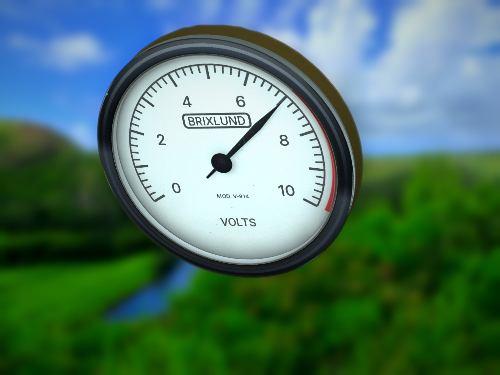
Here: 7 V
